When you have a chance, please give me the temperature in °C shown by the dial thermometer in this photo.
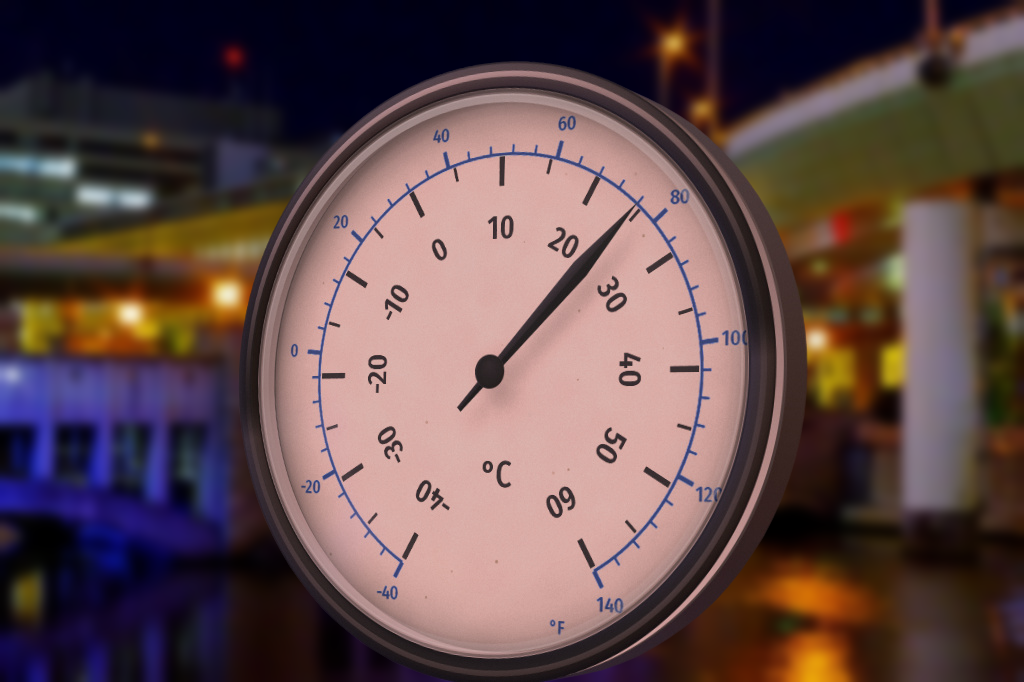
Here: 25 °C
